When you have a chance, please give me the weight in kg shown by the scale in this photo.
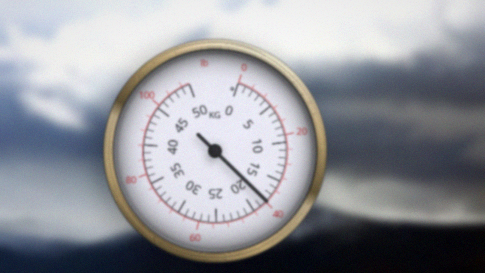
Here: 18 kg
